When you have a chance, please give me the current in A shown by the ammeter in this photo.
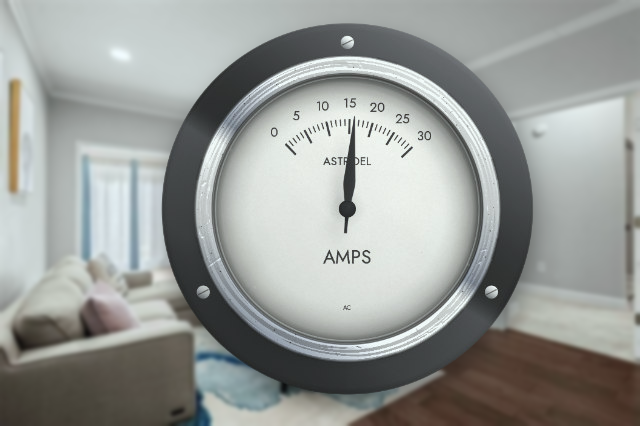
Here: 16 A
